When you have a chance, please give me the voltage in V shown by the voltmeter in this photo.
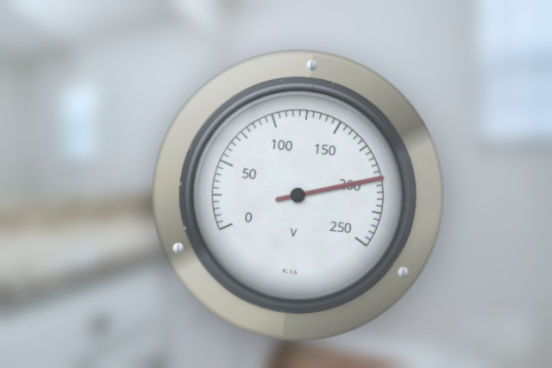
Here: 200 V
